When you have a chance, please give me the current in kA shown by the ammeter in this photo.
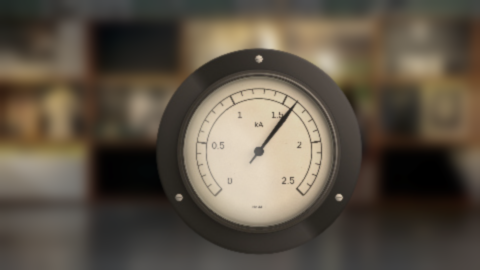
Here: 1.6 kA
